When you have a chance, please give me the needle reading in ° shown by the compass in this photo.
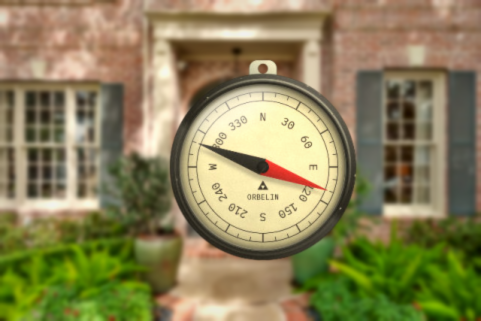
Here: 110 °
